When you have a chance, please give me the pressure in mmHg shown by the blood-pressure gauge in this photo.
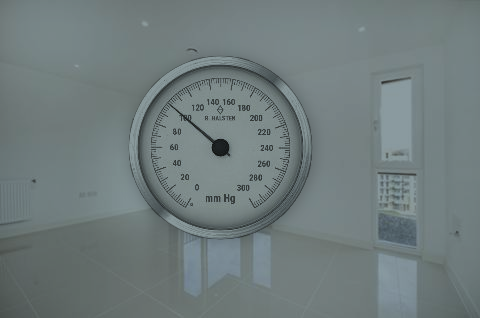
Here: 100 mmHg
